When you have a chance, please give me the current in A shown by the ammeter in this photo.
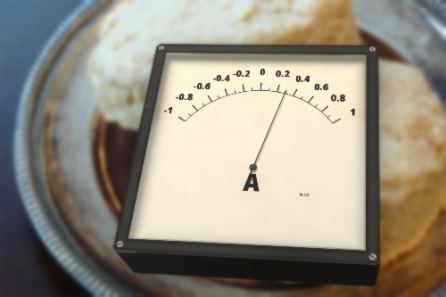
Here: 0.3 A
